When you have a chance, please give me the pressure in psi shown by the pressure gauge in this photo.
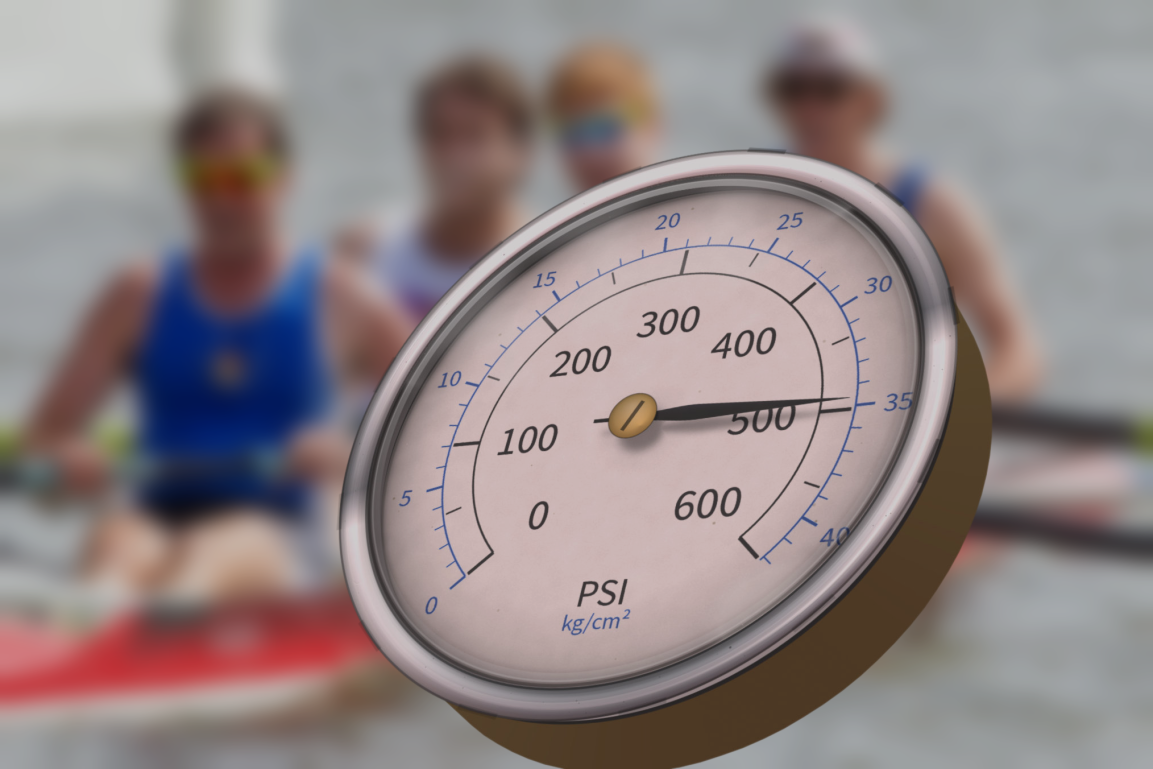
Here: 500 psi
